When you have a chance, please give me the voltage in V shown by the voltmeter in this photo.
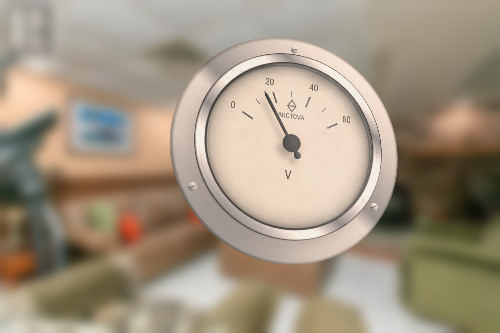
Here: 15 V
